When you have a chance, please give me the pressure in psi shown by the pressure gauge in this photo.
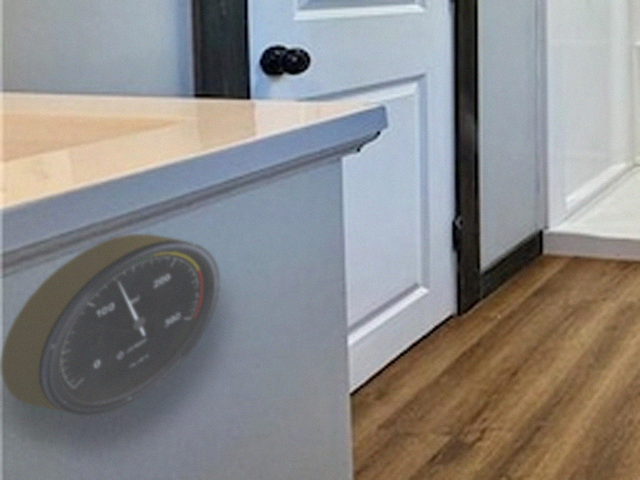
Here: 130 psi
